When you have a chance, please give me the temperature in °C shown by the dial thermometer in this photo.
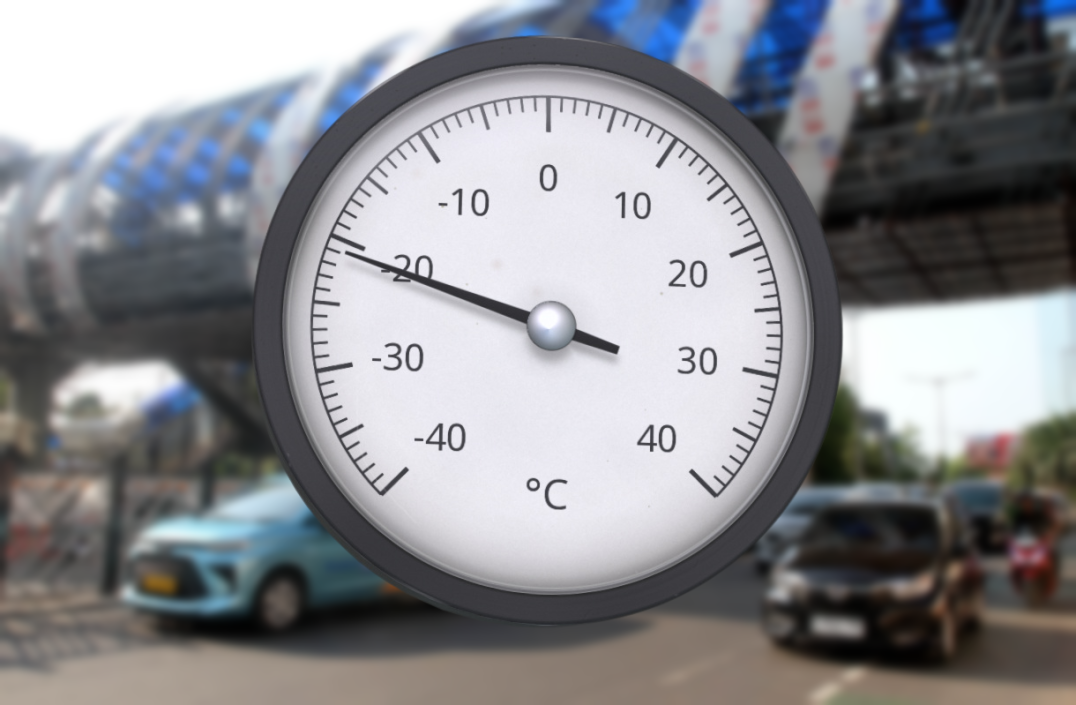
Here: -21 °C
